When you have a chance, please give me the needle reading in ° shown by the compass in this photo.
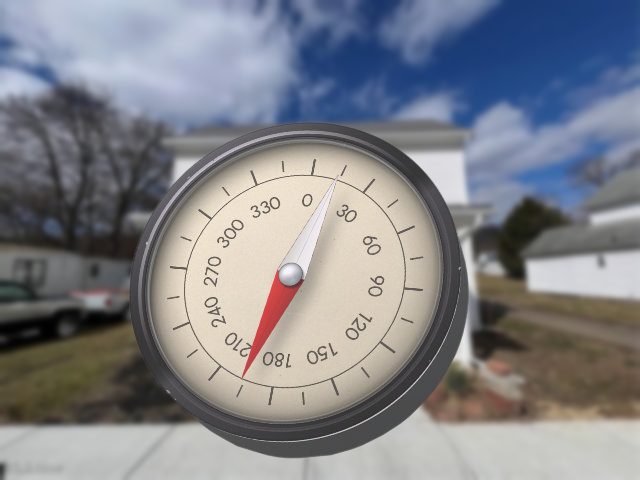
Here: 195 °
